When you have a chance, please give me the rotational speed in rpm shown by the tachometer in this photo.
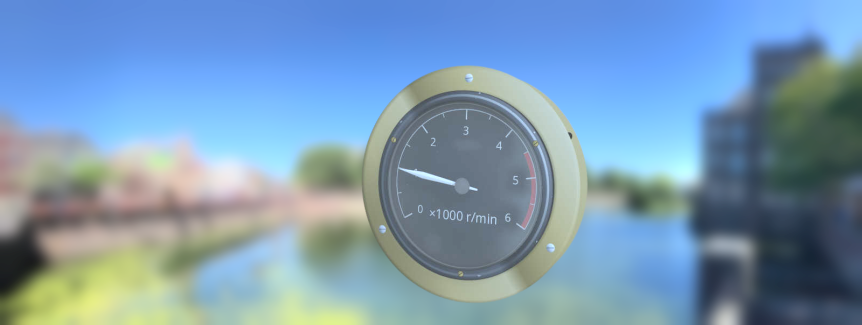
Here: 1000 rpm
